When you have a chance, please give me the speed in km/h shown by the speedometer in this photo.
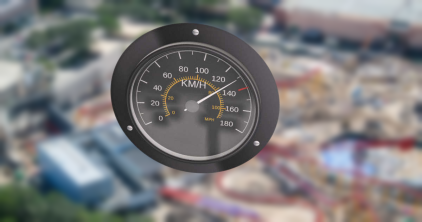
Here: 130 km/h
